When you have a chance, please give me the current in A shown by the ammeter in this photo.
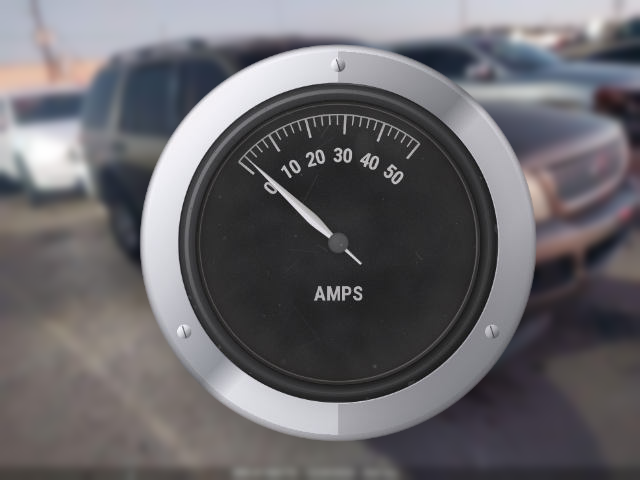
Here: 2 A
